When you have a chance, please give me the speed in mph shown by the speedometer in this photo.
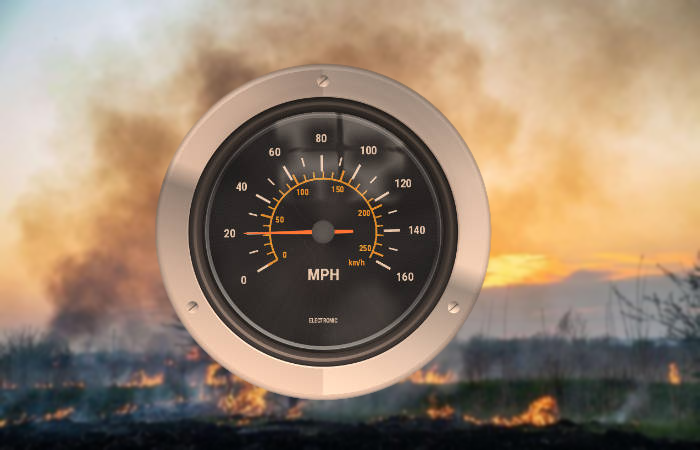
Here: 20 mph
